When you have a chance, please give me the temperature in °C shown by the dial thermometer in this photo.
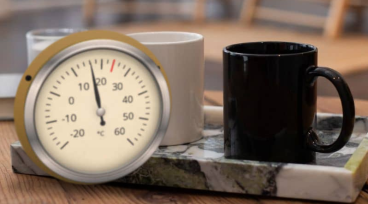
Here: 16 °C
